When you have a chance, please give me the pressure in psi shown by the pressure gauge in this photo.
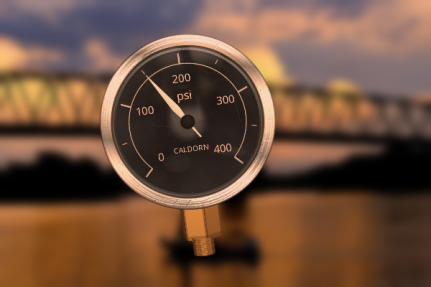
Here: 150 psi
